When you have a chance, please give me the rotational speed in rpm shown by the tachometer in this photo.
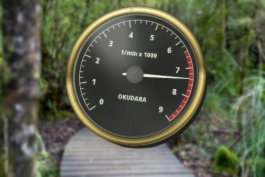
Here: 7400 rpm
